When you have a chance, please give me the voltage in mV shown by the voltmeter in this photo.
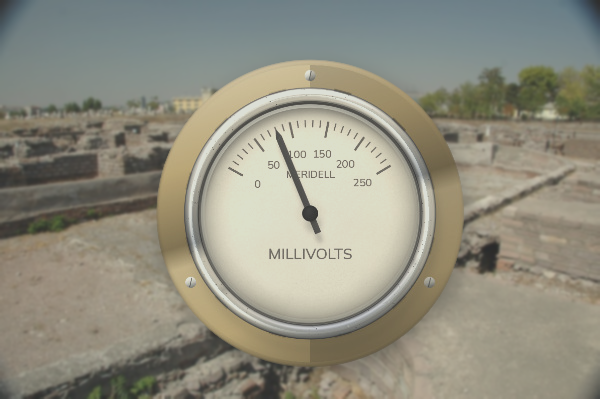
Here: 80 mV
